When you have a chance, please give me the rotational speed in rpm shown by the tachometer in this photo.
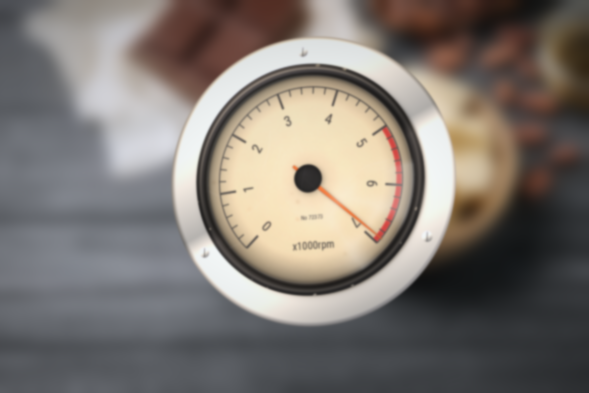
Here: 6900 rpm
